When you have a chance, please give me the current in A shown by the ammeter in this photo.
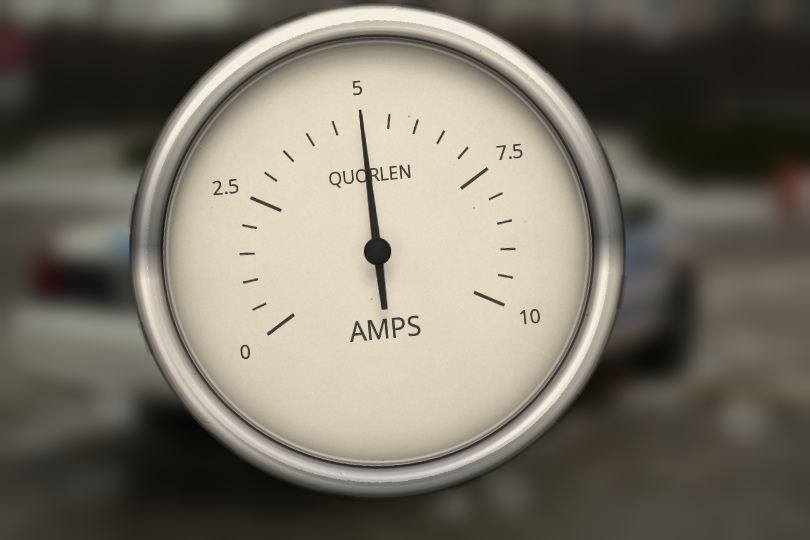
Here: 5 A
